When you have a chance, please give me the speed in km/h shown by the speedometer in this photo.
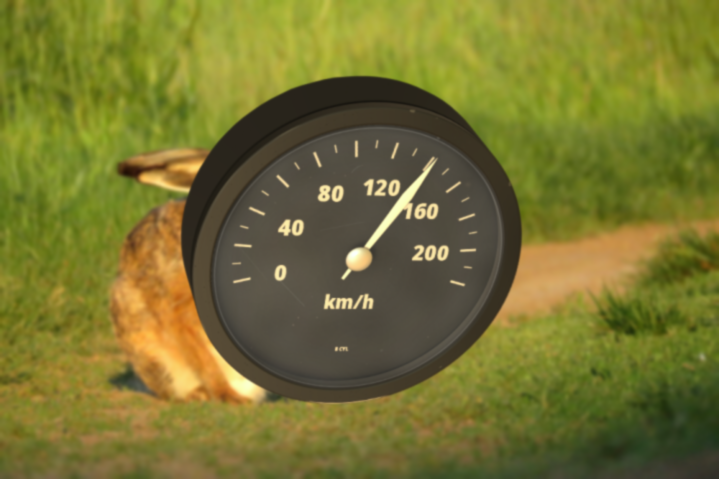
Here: 140 km/h
